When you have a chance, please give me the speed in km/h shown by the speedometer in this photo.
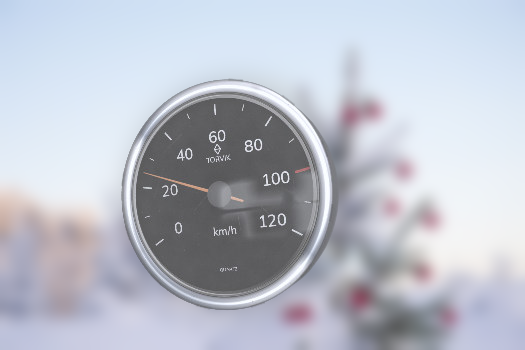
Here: 25 km/h
